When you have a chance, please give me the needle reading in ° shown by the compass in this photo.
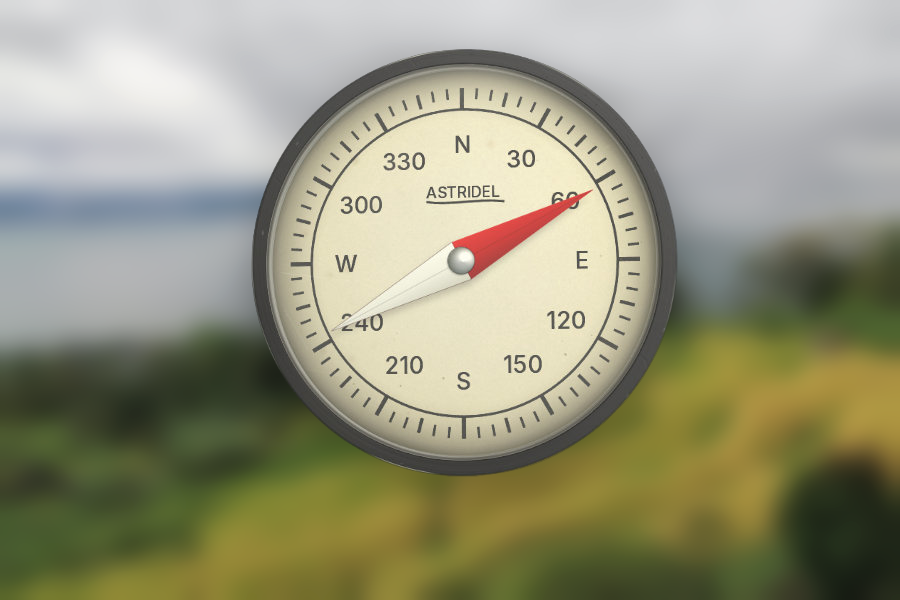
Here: 62.5 °
